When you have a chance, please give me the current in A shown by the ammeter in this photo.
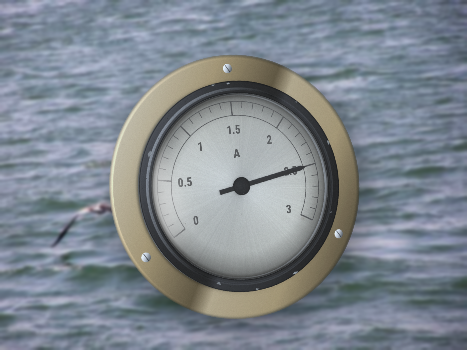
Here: 2.5 A
